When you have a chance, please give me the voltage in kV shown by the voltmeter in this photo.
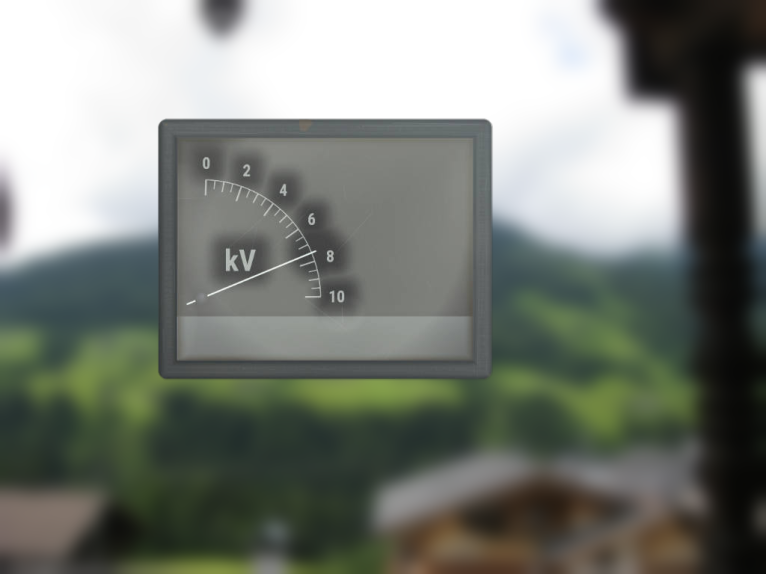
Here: 7.5 kV
